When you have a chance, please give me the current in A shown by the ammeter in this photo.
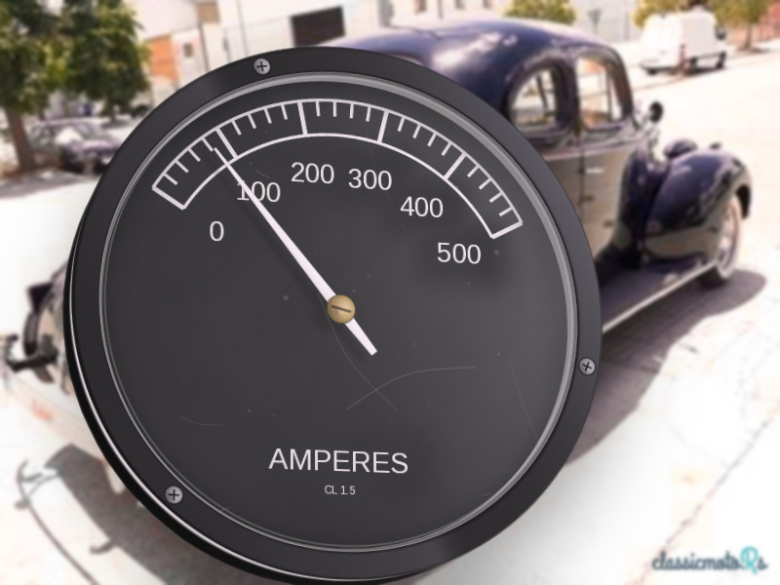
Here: 80 A
